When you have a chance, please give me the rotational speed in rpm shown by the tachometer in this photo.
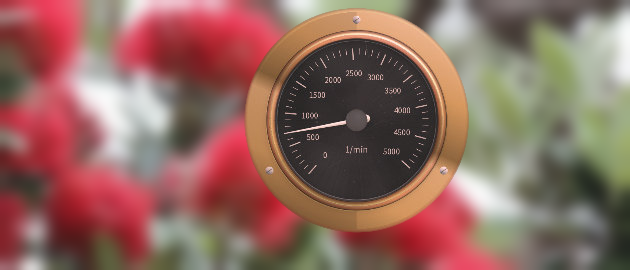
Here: 700 rpm
